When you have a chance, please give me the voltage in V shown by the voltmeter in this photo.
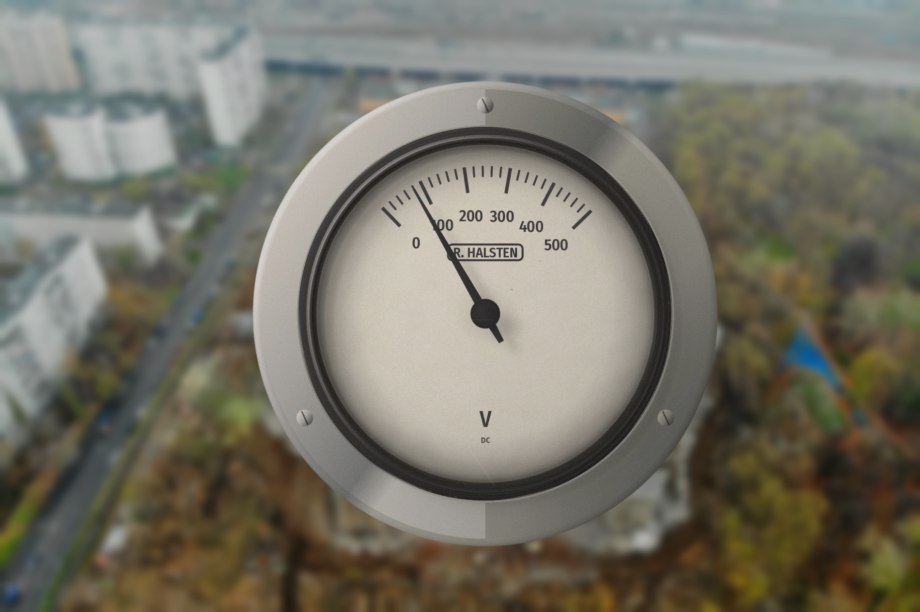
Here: 80 V
